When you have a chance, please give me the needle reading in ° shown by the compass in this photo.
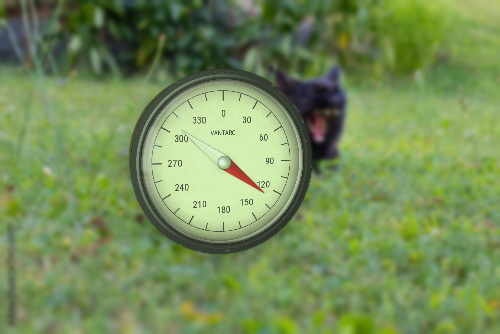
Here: 127.5 °
